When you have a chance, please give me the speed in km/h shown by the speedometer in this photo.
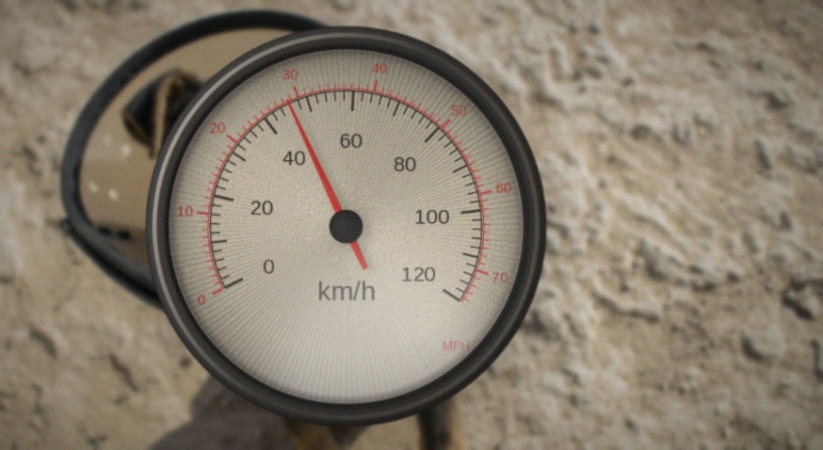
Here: 46 km/h
